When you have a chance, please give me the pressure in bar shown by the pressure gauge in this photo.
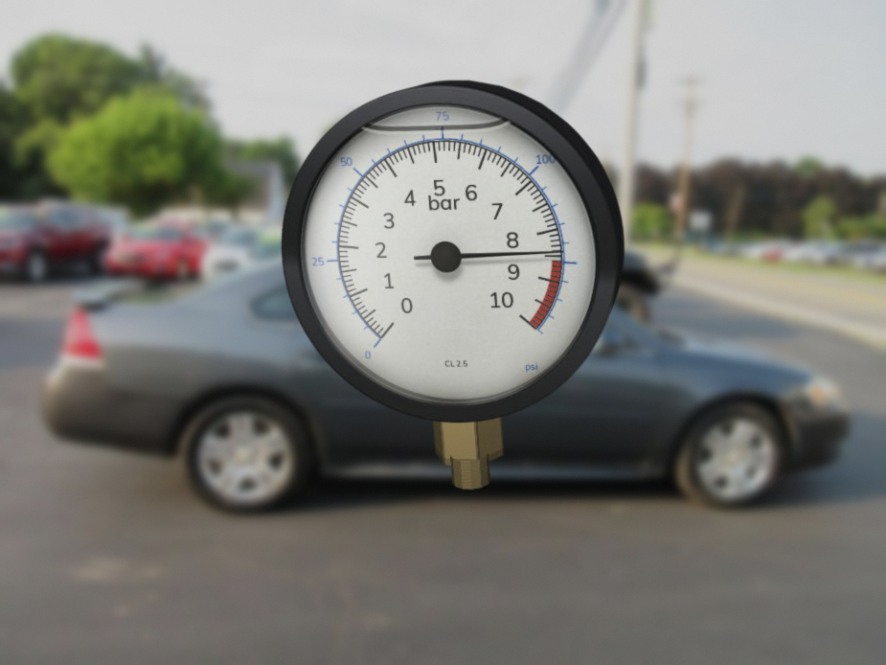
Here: 8.4 bar
